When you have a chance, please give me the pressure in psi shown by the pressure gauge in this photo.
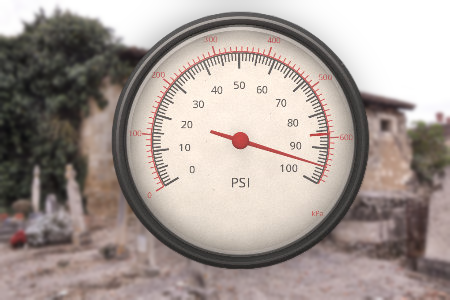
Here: 95 psi
